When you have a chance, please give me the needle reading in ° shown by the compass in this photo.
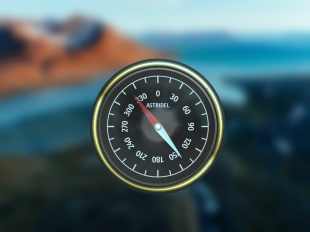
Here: 322.5 °
